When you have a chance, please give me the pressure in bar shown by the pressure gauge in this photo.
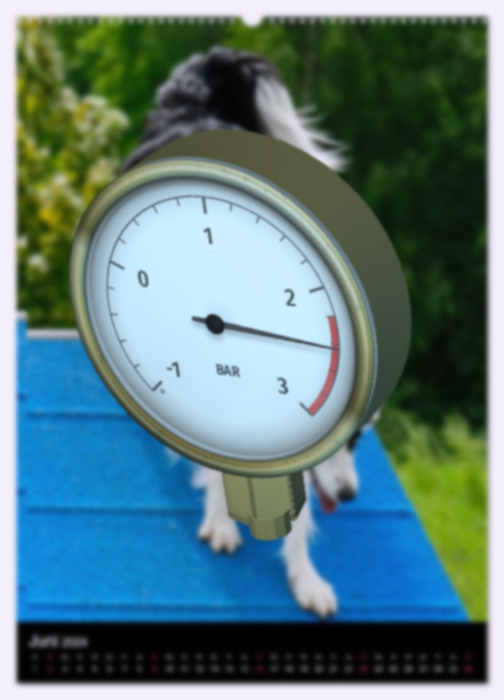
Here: 2.4 bar
